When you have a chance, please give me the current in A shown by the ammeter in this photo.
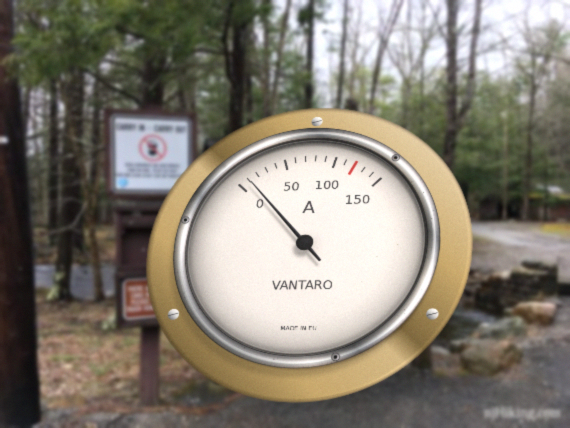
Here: 10 A
